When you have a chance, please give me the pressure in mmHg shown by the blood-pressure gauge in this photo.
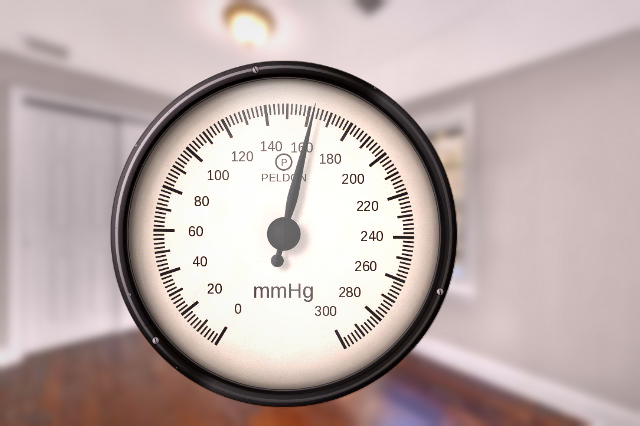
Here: 162 mmHg
